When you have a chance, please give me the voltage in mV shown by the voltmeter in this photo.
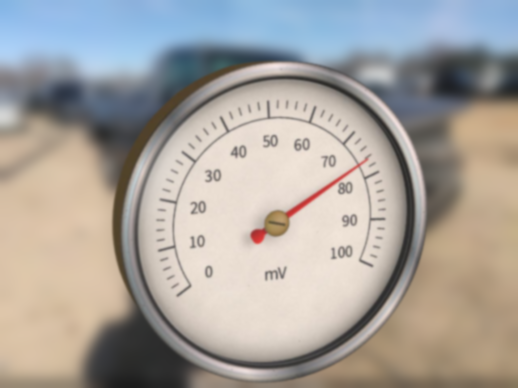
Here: 76 mV
